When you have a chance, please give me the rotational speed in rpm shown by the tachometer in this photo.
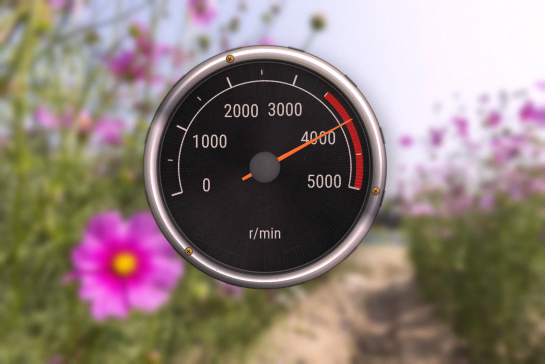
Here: 4000 rpm
